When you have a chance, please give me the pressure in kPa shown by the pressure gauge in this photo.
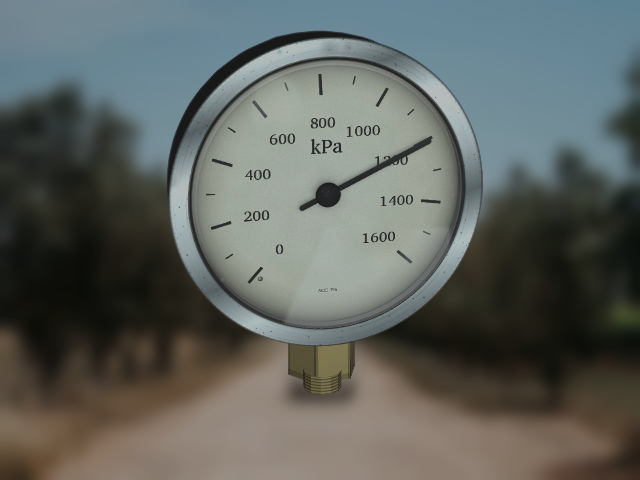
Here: 1200 kPa
